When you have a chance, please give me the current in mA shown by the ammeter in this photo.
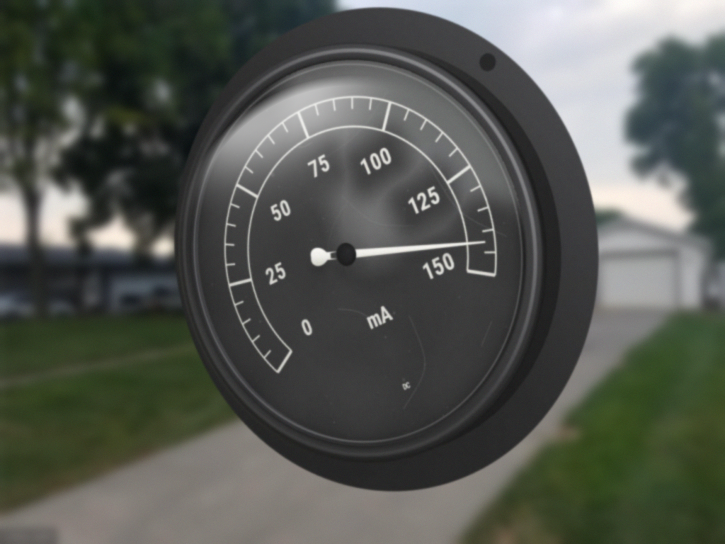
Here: 142.5 mA
